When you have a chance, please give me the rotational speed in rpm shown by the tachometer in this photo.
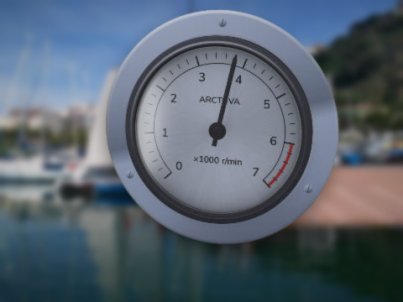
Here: 3800 rpm
